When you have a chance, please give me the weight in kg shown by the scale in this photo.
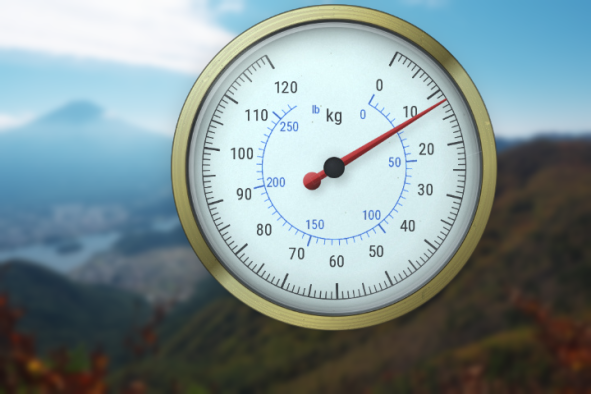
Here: 12 kg
